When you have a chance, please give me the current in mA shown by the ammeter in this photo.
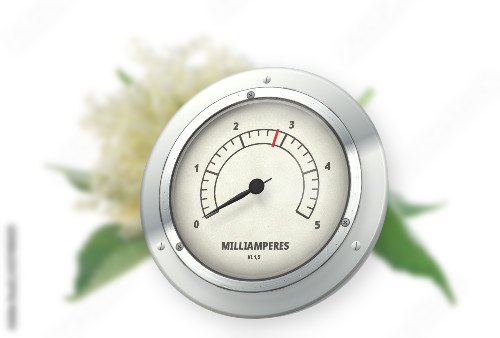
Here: 0 mA
